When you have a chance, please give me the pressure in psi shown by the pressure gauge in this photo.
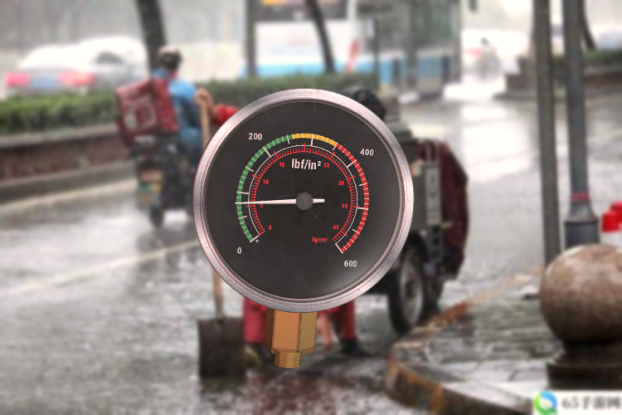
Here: 80 psi
